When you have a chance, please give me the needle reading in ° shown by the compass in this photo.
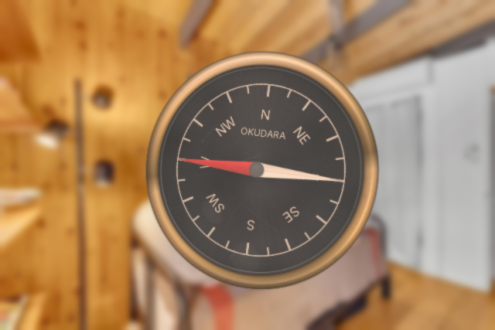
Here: 270 °
